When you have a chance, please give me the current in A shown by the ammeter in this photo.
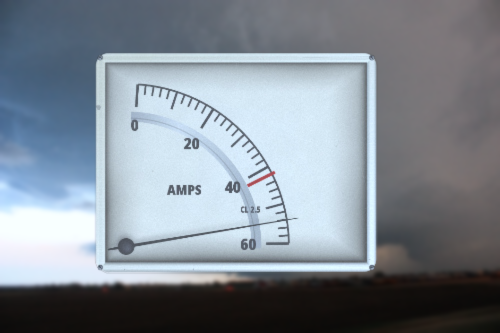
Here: 54 A
